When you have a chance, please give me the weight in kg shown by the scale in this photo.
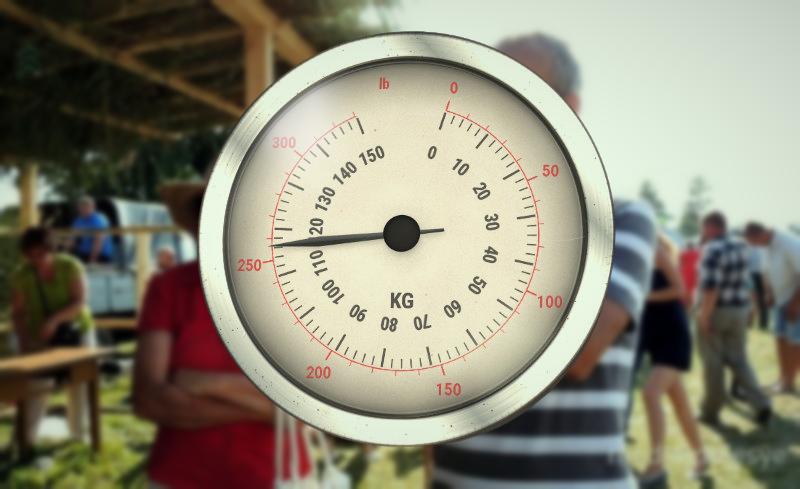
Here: 116 kg
